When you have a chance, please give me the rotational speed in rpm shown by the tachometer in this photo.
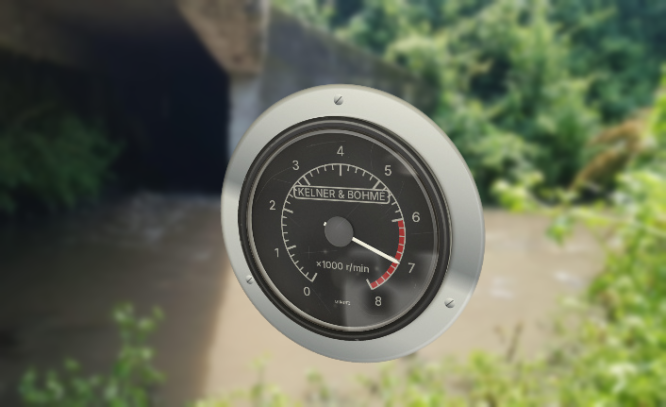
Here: 7000 rpm
